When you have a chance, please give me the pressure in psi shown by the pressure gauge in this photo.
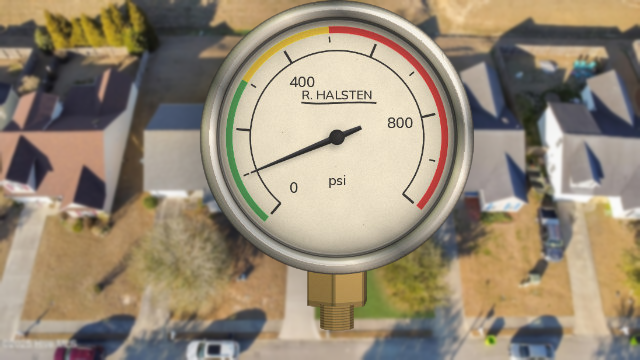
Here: 100 psi
